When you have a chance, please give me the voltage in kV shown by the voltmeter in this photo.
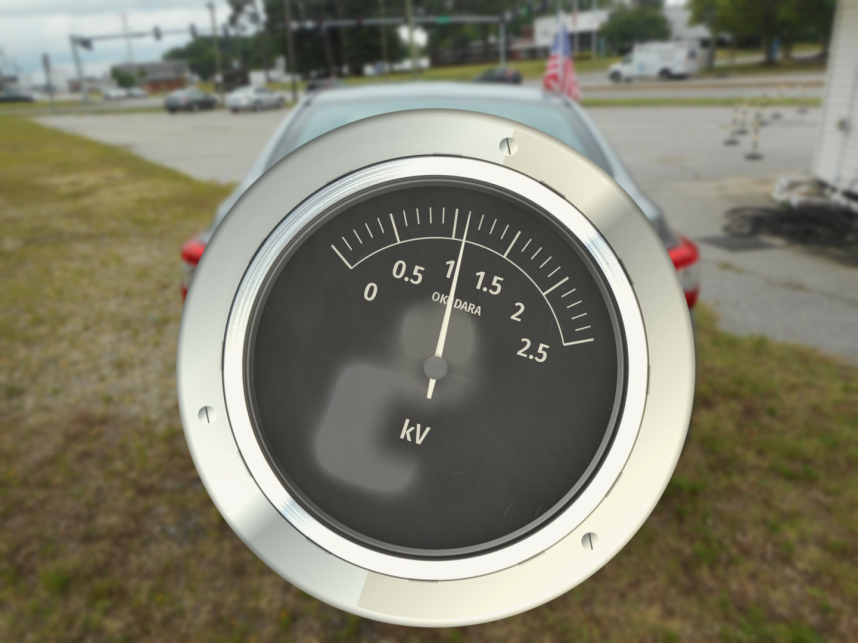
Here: 1.1 kV
